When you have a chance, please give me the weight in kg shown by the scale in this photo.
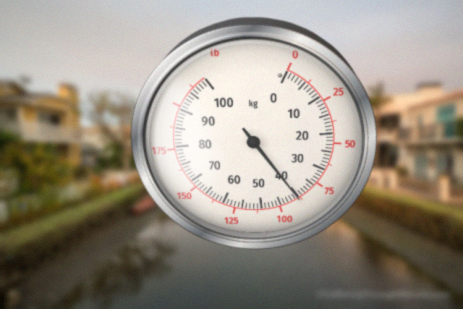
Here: 40 kg
